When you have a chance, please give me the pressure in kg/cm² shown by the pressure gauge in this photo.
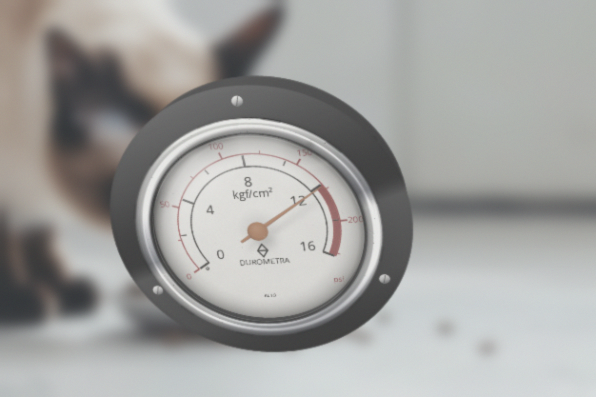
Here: 12 kg/cm²
